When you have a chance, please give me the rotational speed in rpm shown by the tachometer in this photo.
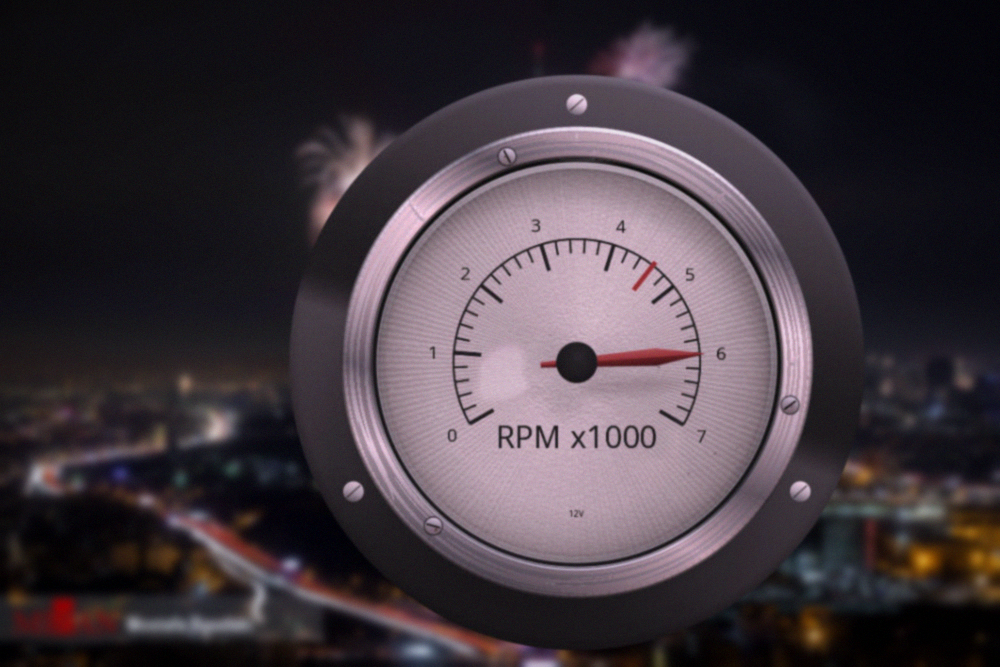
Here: 6000 rpm
